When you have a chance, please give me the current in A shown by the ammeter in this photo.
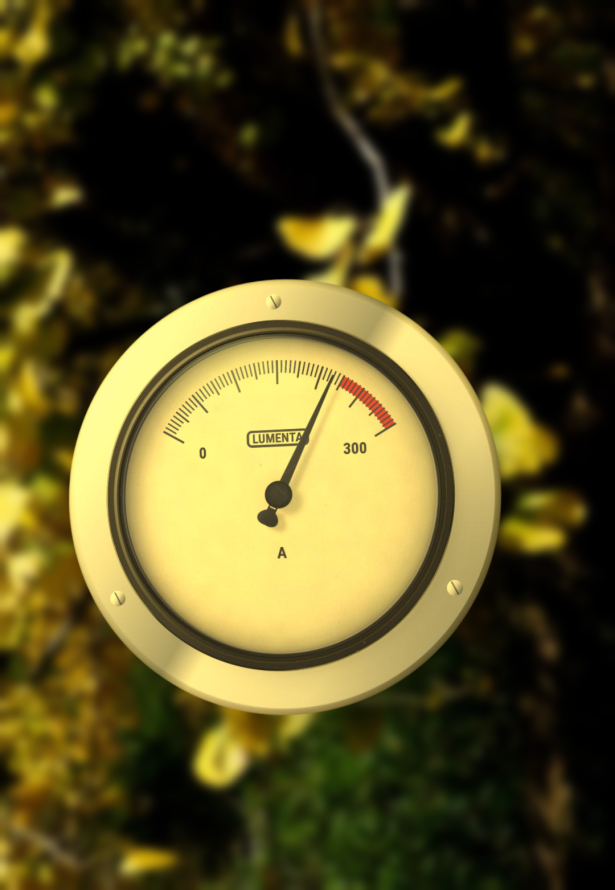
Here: 215 A
